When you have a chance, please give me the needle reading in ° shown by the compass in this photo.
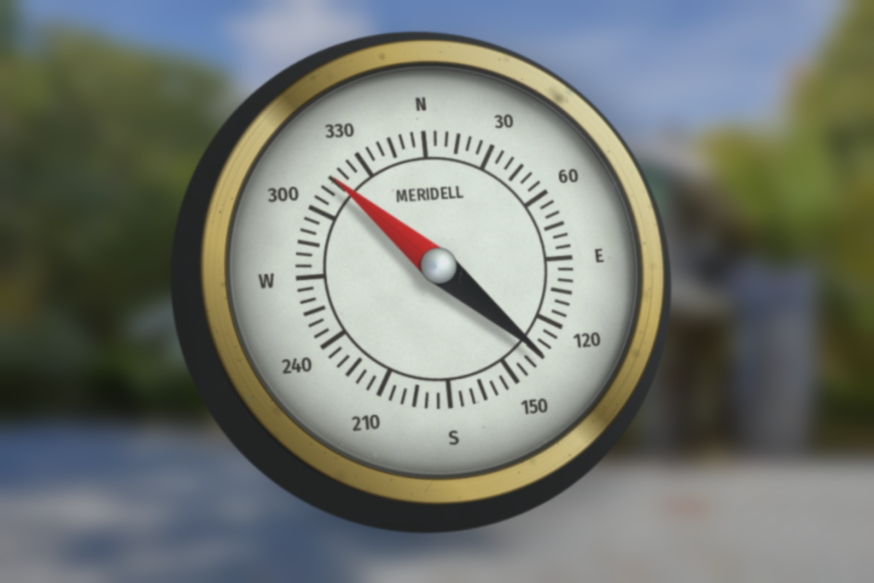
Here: 315 °
